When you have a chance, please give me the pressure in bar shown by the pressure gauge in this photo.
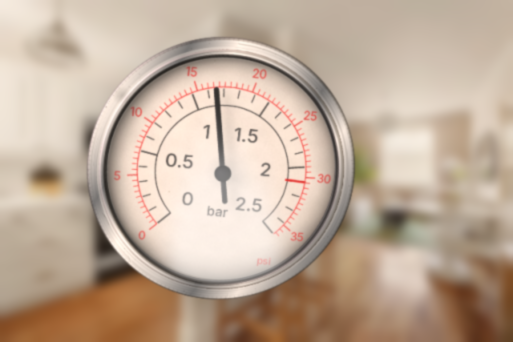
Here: 1.15 bar
